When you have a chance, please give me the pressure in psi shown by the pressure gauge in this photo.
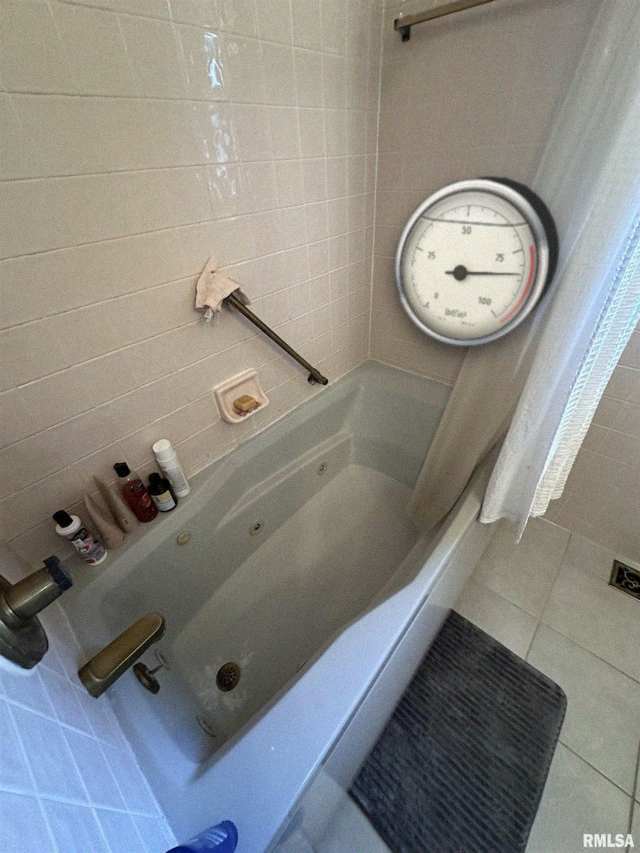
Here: 82.5 psi
